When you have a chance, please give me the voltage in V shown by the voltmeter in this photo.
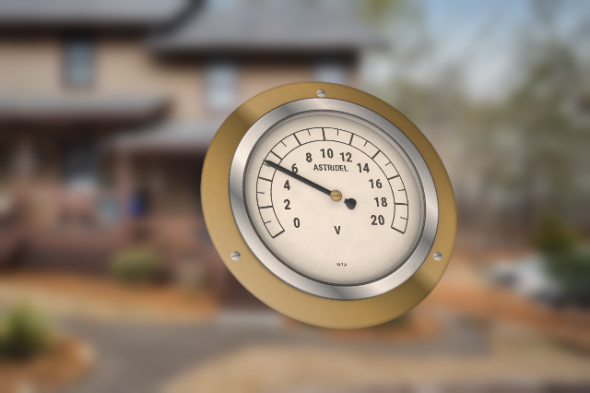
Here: 5 V
